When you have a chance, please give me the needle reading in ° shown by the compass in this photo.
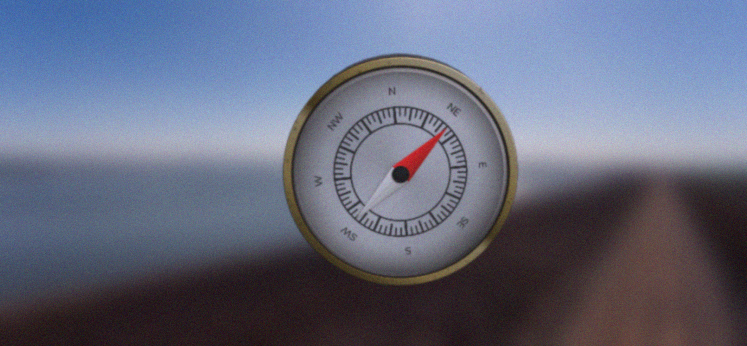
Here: 50 °
